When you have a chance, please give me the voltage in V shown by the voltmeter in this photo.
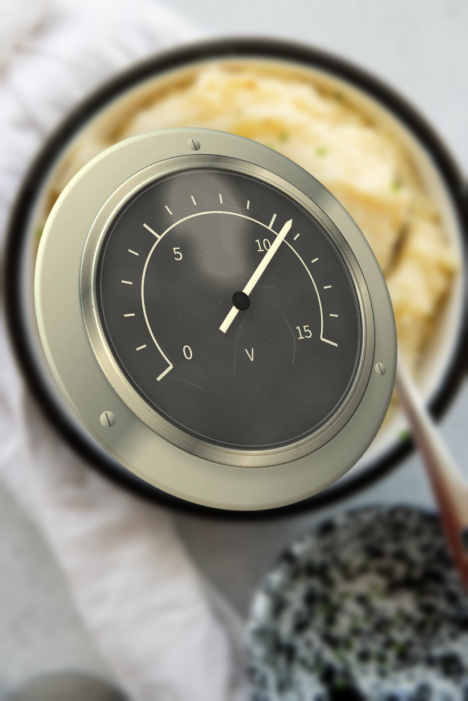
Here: 10.5 V
